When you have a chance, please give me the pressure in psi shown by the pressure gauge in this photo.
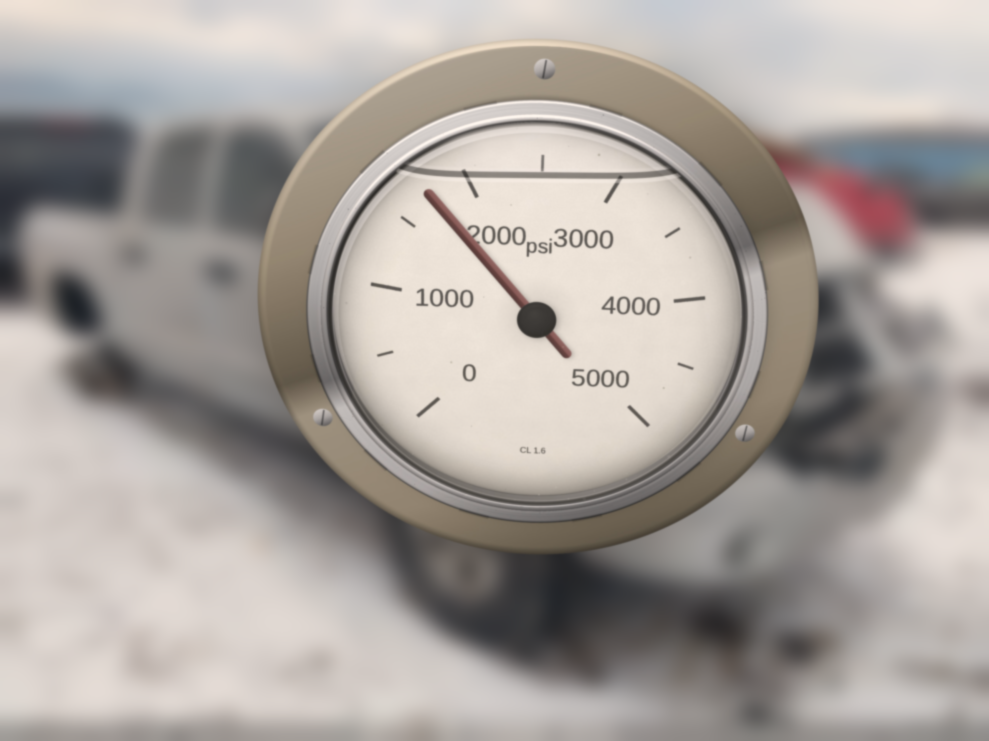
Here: 1750 psi
